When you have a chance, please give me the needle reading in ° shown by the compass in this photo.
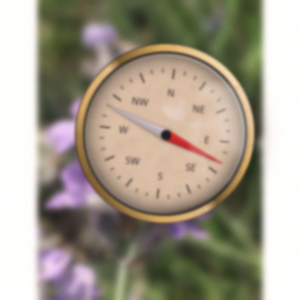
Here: 110 °
